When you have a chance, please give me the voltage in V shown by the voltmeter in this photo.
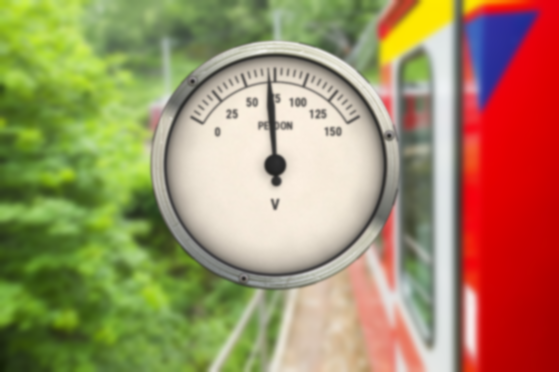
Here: 70 V
